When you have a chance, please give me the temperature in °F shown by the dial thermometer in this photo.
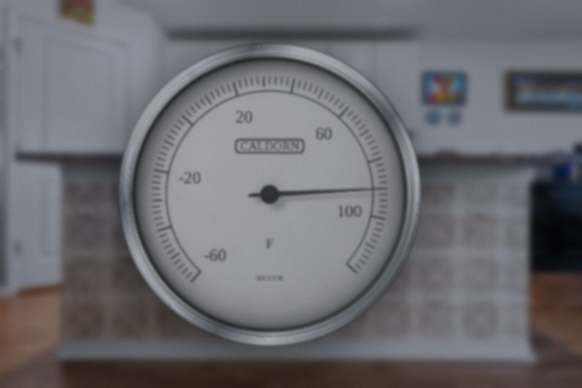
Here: 90 °F
